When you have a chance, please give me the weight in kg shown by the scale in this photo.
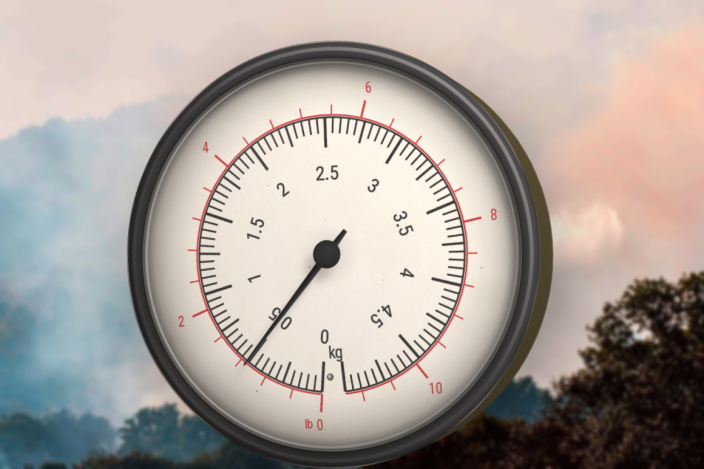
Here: 0.5 kg
